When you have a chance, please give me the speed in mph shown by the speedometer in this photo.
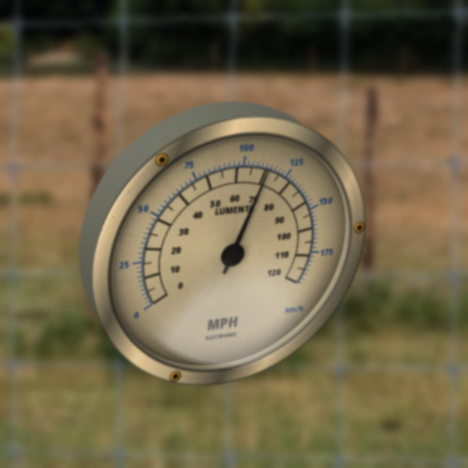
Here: 70 mph
